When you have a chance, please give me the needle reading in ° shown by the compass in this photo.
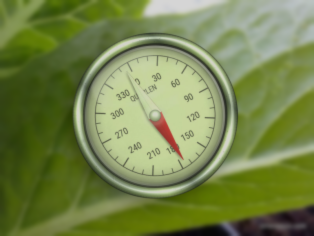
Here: 175 °
